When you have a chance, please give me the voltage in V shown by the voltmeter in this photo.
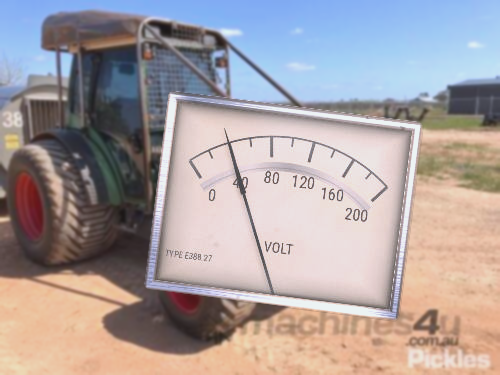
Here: 40 V
